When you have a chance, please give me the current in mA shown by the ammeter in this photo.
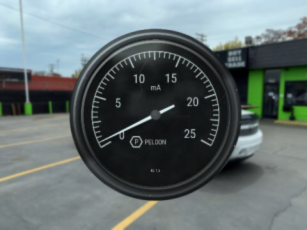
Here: 0.5 mA
